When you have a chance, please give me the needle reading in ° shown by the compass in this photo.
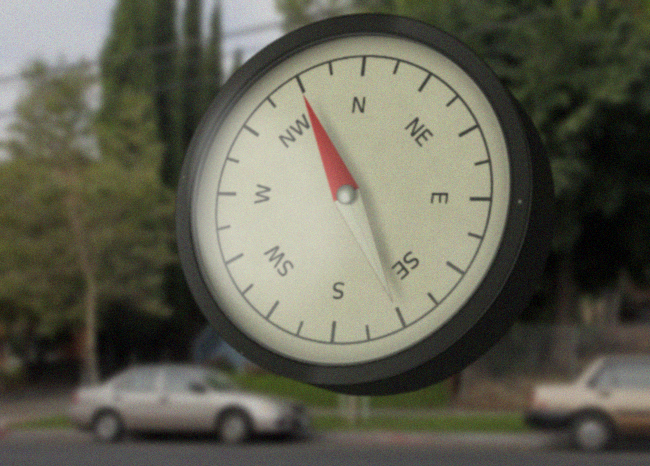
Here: 330 °
